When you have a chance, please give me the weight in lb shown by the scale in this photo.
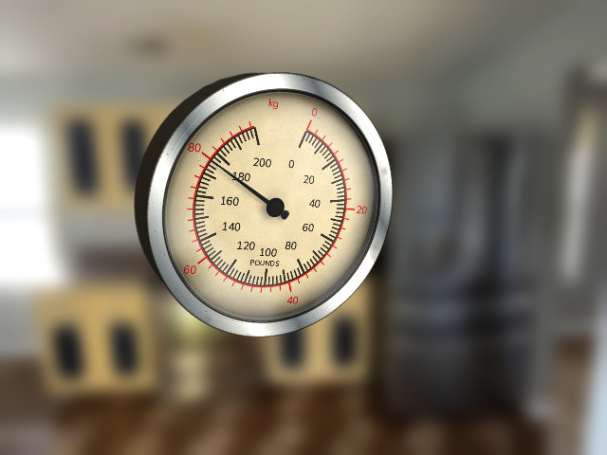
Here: 176 lb
